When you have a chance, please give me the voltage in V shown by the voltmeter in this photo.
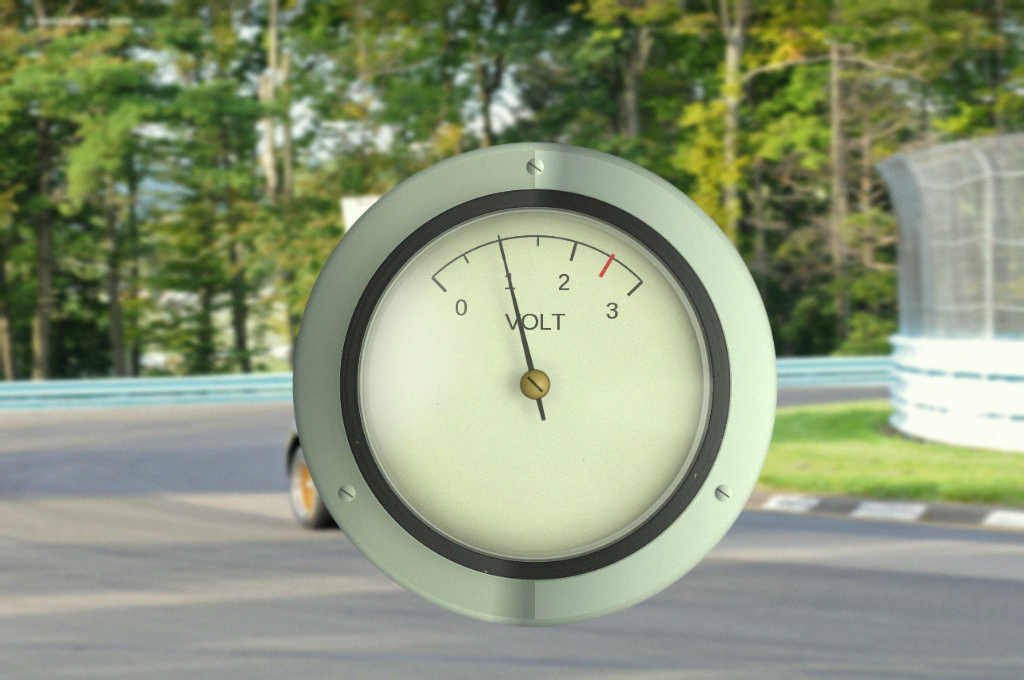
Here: 1 V
